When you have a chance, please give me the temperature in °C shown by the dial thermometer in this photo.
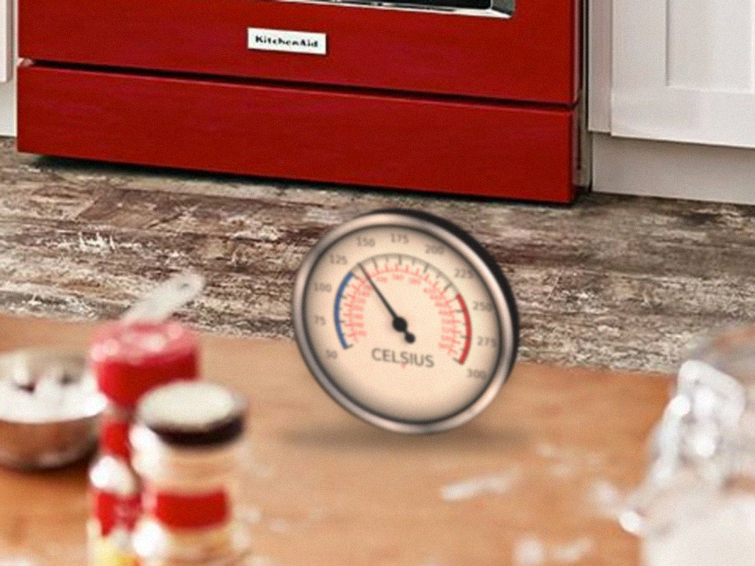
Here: 137.5 °C
